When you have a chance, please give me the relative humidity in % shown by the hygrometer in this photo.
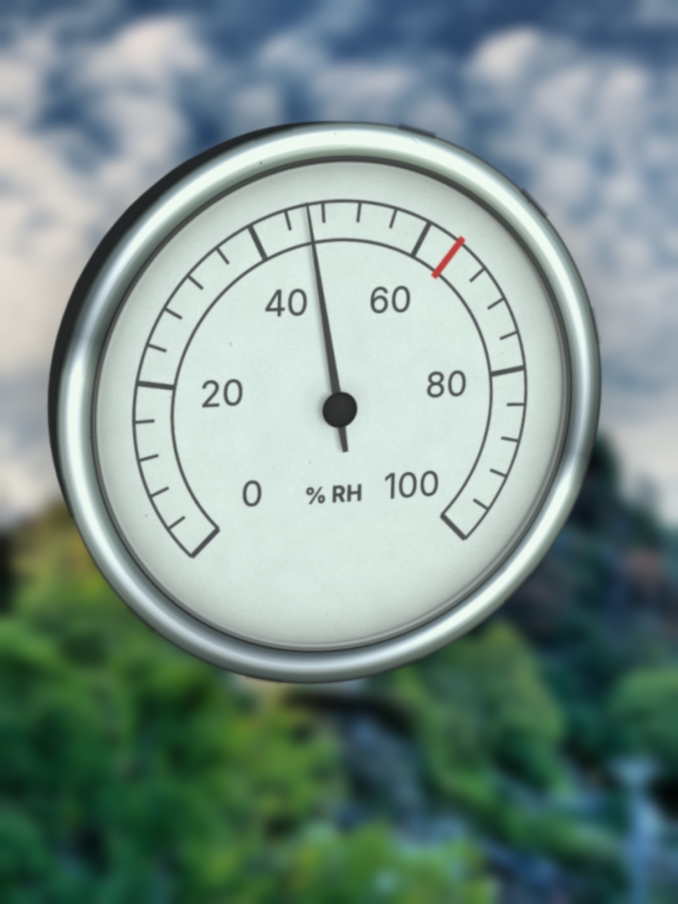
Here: 46 %
